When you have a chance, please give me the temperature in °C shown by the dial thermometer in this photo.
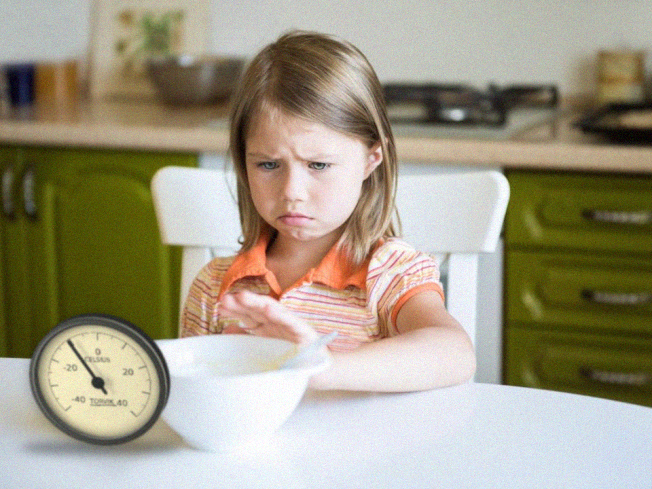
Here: -10 °C
